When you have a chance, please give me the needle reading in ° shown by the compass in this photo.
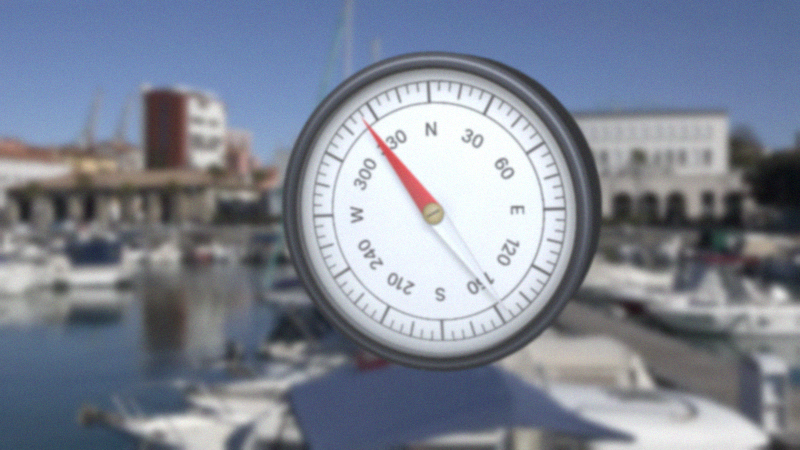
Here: 325 °
